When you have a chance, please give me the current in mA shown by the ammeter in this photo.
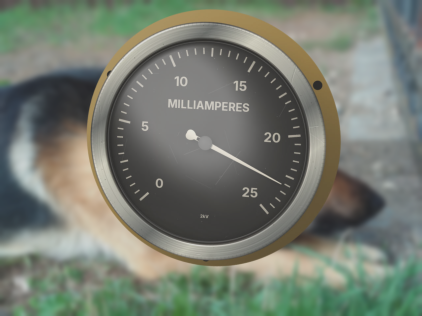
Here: 23 mA
